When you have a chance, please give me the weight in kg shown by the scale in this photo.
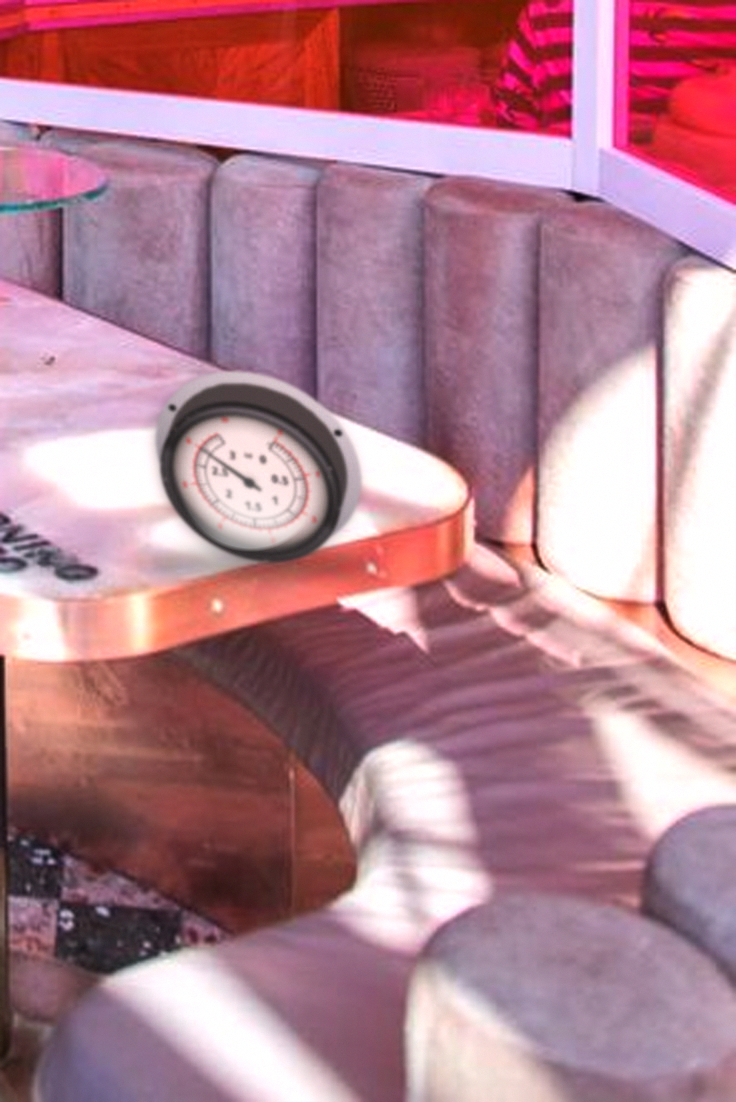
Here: 2.75 kg
